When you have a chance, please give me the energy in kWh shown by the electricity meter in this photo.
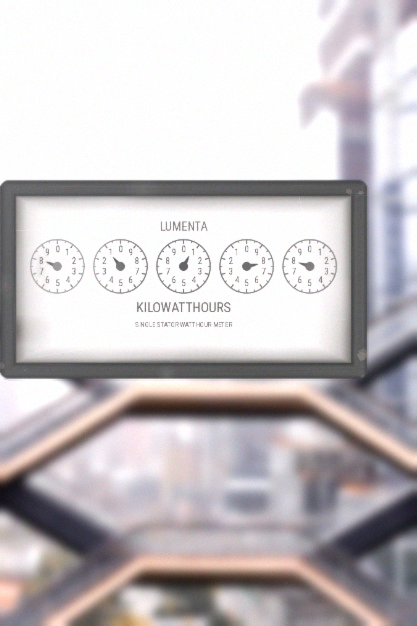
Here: 81078 kWh
